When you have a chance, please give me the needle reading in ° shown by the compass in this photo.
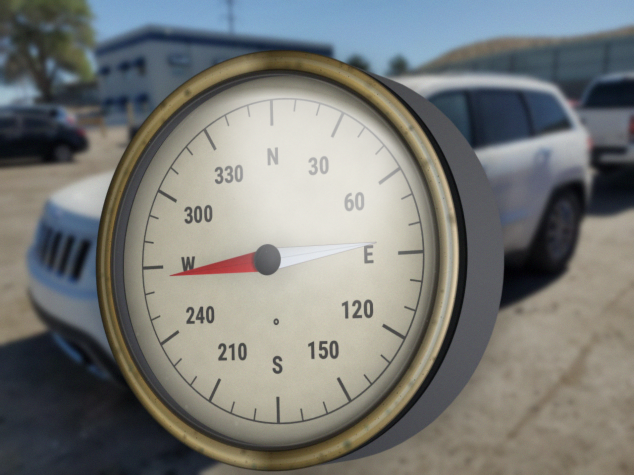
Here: 265 °
